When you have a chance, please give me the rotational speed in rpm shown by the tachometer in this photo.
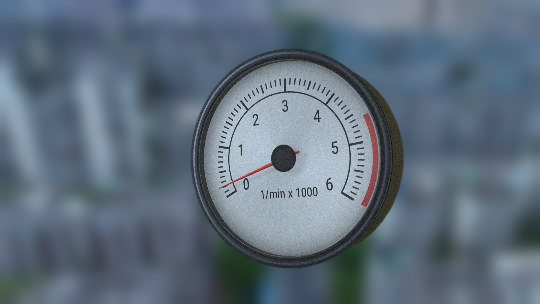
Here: 200 rpm
